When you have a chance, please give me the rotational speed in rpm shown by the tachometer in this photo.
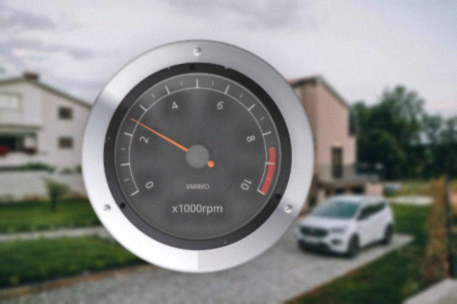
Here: 2500 rpm
